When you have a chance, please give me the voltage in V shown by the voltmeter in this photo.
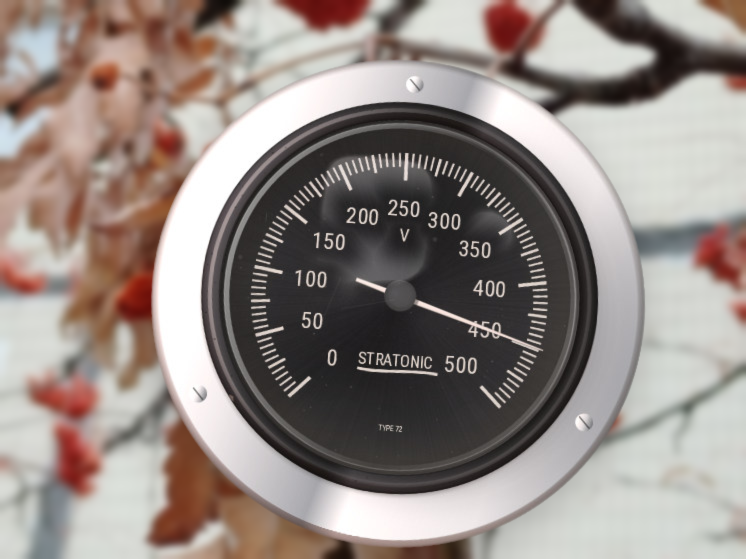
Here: 450 V
